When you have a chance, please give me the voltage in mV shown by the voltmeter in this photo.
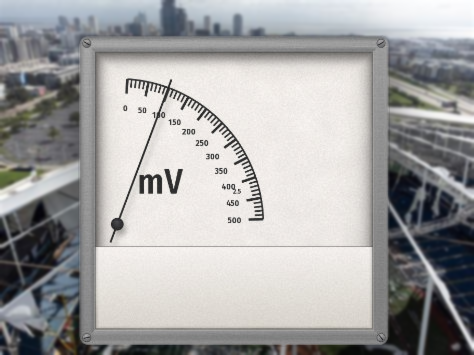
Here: 100 mV
